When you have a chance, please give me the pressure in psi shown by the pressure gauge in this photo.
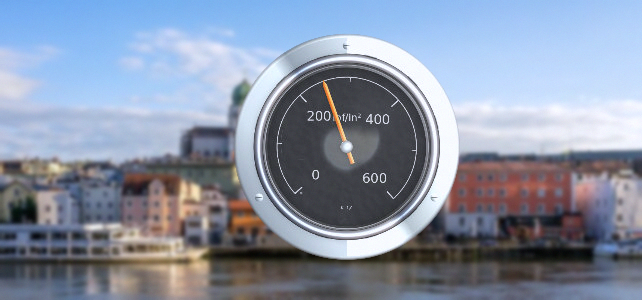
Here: 250 psi
